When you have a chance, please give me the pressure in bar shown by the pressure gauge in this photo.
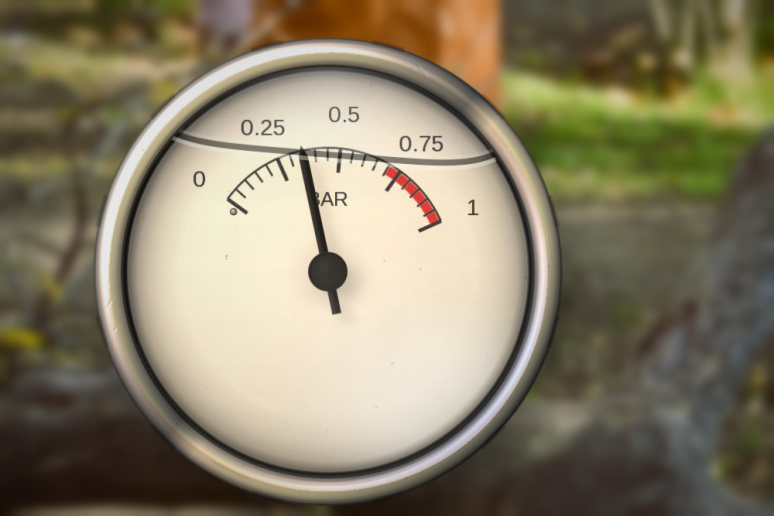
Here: 0.35 bar
